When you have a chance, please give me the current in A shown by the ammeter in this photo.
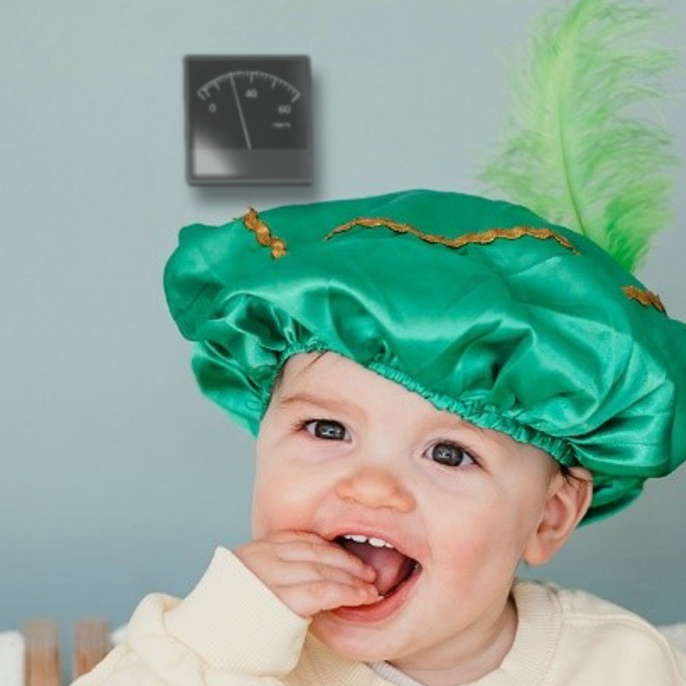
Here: 30 A
